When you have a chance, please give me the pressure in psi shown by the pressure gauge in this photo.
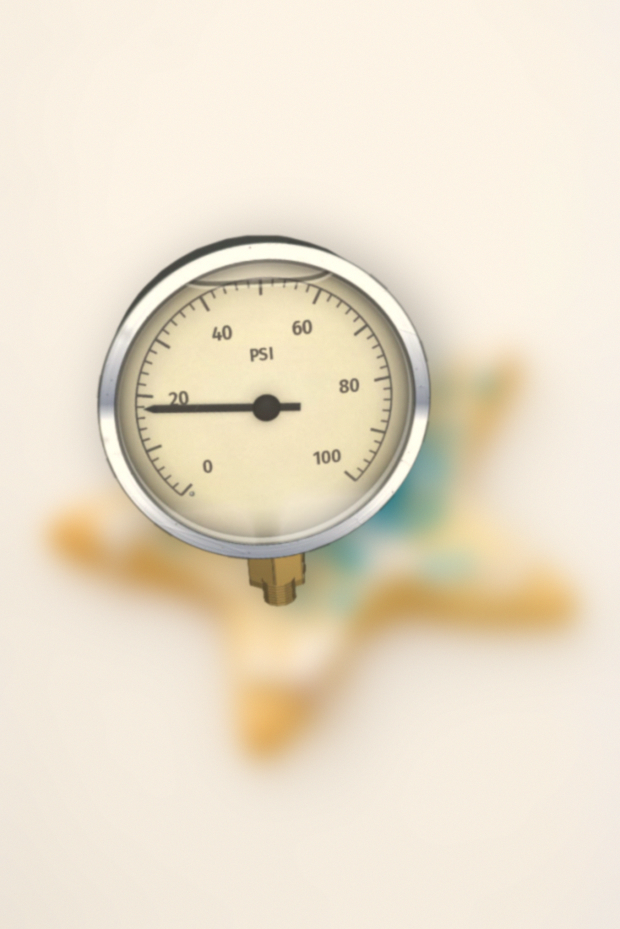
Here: 18 psi
